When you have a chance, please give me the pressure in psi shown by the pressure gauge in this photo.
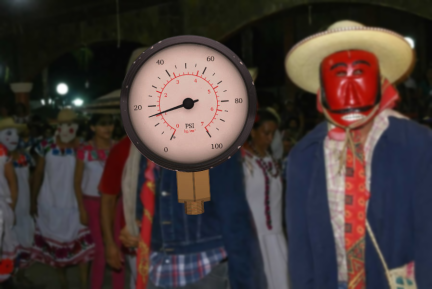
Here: 15 psi
